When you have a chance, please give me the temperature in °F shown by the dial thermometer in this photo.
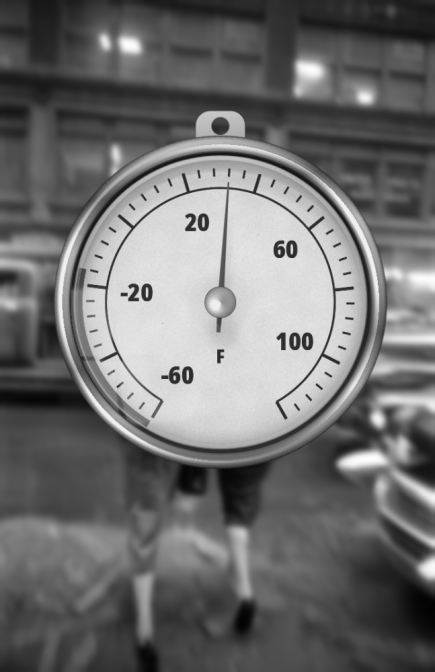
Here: 32 °F
